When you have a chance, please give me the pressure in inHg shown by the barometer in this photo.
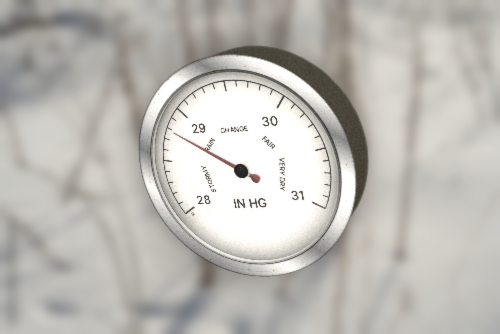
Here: 28.8 inHg
